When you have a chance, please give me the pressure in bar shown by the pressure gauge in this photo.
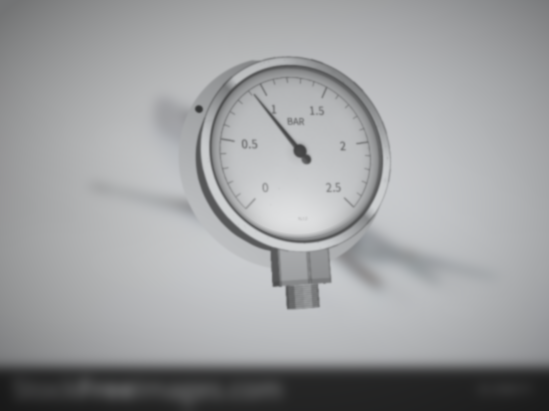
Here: 0.9 bar
